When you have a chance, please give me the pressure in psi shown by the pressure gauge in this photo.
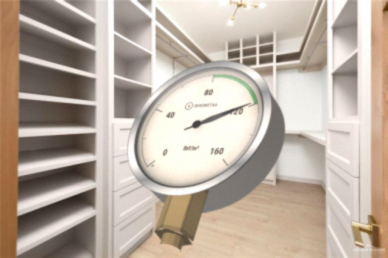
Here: 120 psi
